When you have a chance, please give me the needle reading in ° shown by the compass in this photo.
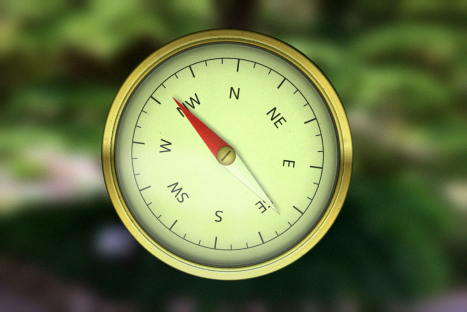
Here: 310 °
